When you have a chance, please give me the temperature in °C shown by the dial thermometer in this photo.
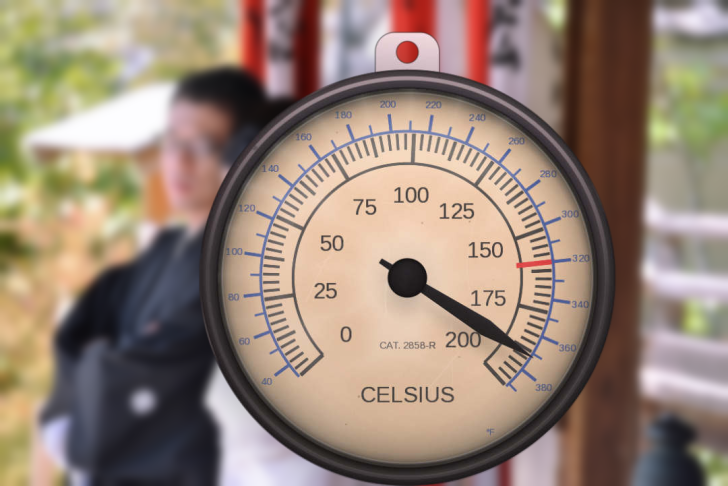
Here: 188.75 °C
